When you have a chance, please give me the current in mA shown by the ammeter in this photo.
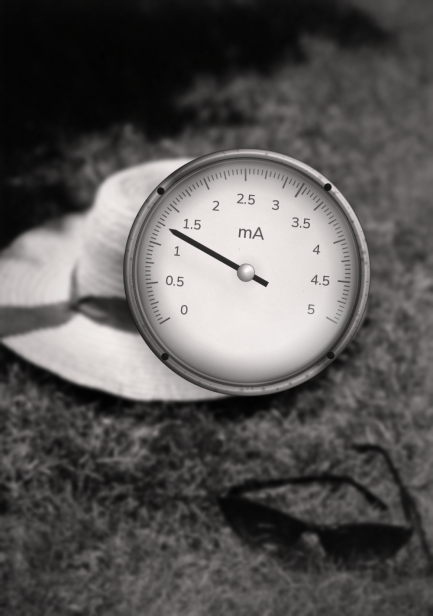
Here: 1.25 mA
